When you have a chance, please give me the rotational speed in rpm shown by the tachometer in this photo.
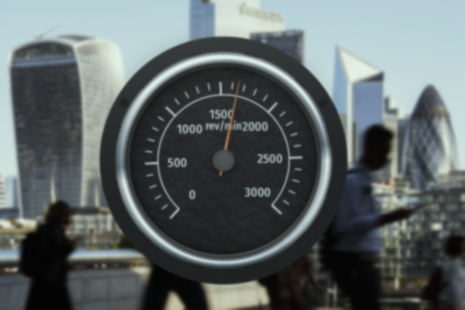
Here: 1650 rpm
